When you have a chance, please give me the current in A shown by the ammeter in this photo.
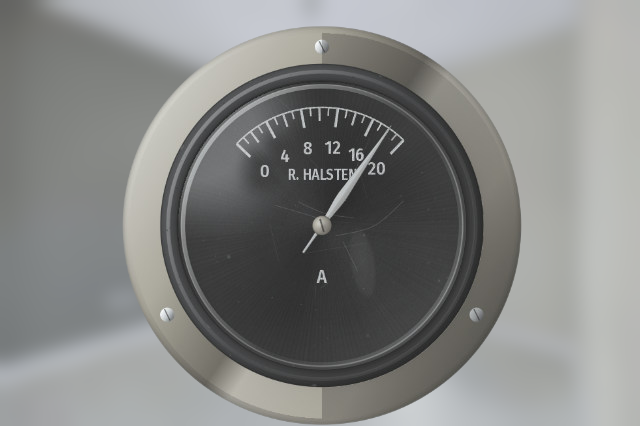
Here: 18 A
